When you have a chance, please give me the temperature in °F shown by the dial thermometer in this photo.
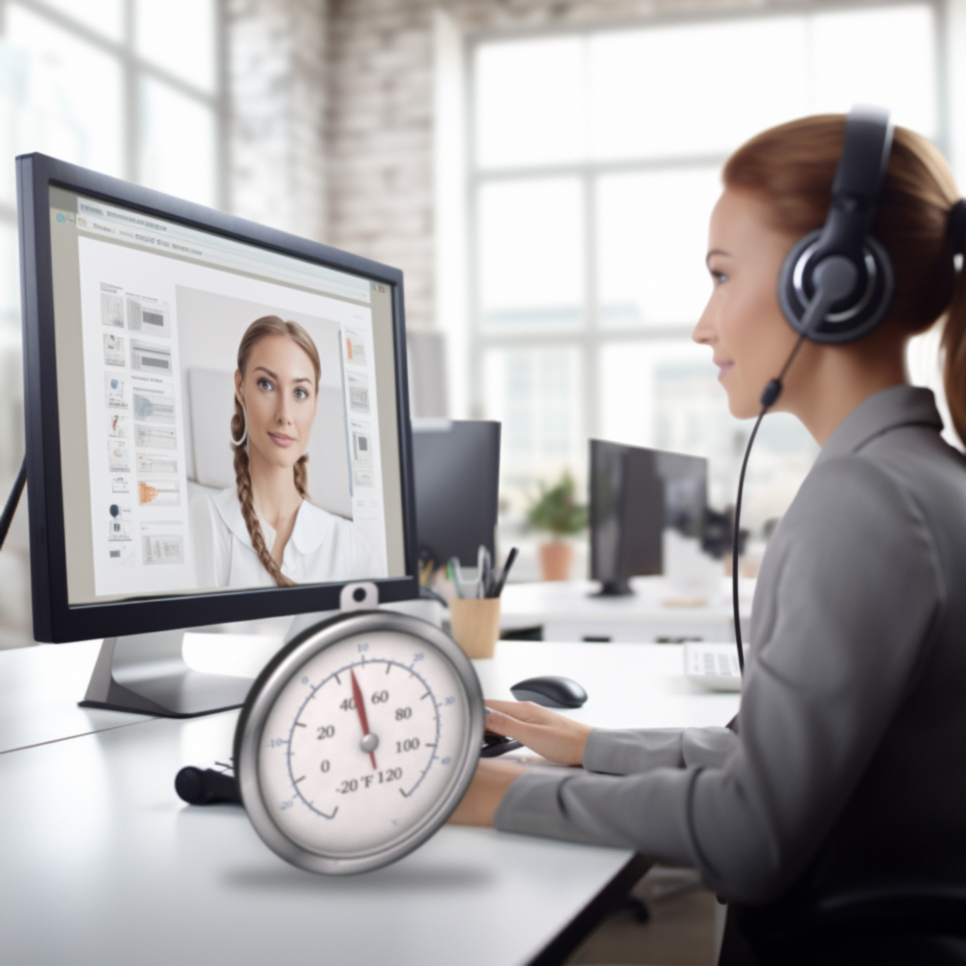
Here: 45 °F
